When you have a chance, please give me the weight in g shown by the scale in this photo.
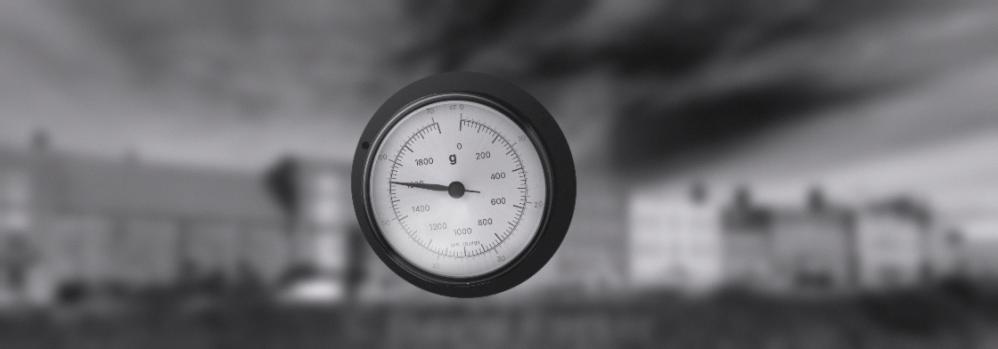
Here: 1600 g
